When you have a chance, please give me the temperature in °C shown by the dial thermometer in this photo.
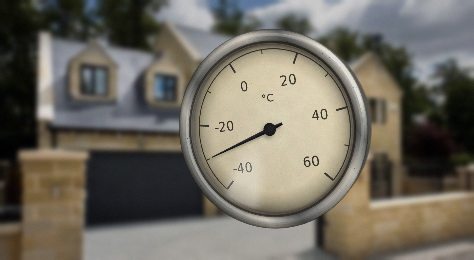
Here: -30 °C
